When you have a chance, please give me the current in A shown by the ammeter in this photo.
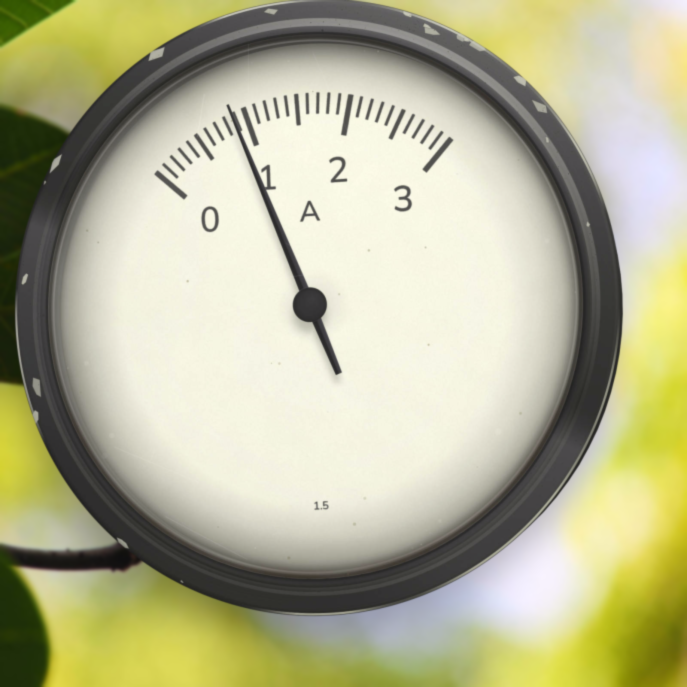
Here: 0.9 A
